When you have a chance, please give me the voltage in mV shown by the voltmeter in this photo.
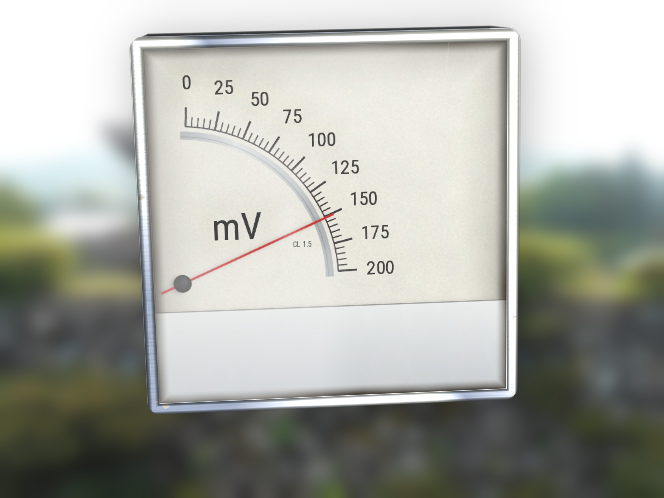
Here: 150 mV
